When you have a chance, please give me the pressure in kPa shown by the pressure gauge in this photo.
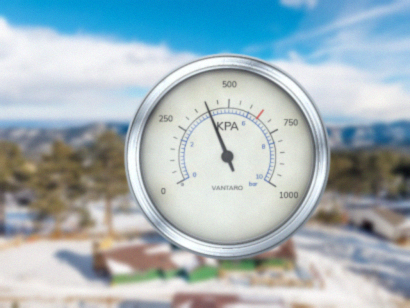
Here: 400 kPa
